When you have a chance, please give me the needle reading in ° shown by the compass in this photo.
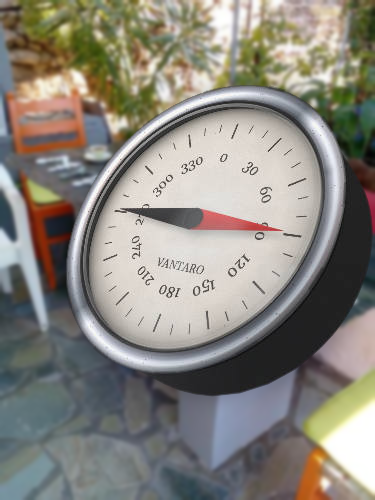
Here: 90 °
